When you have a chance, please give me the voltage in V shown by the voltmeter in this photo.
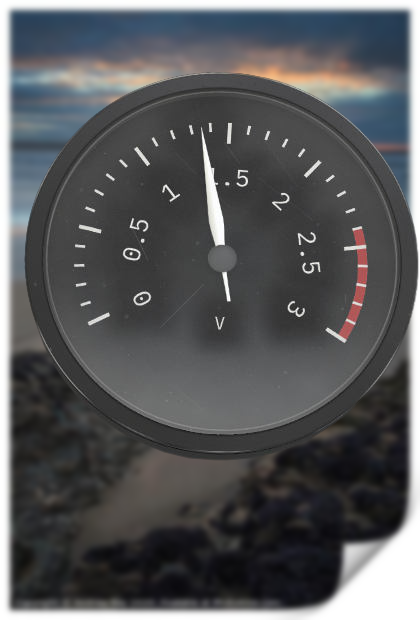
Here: 1.35 V
